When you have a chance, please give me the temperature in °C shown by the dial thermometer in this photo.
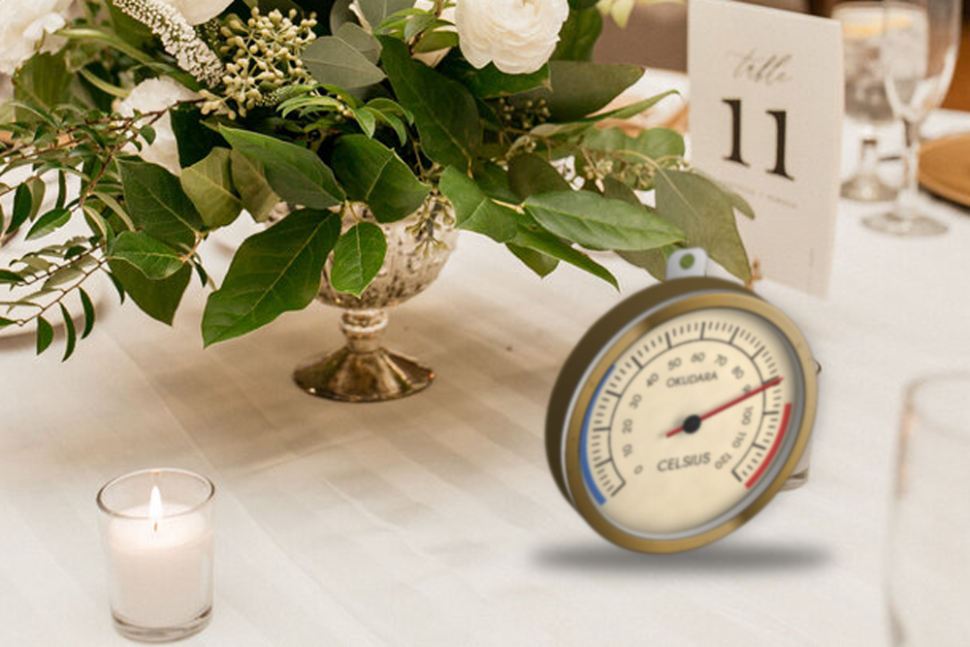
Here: 90 °C
